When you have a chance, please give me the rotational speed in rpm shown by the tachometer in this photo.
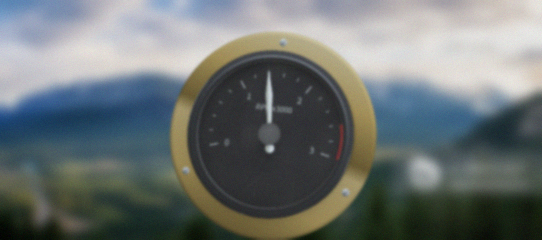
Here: 1400 rpm
